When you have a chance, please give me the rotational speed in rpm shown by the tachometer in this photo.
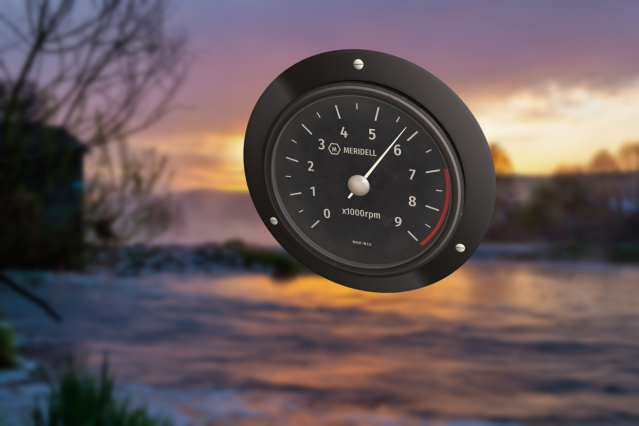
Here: 5750 rpm
